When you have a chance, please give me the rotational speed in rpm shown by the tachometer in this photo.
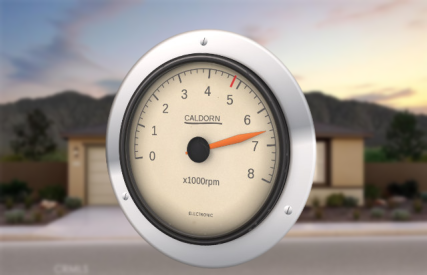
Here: 6600 rpm
